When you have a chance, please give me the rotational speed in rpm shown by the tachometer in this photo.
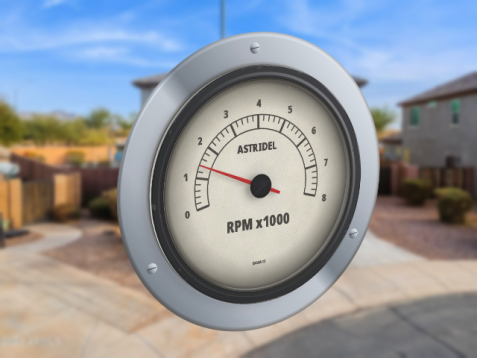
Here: 1400 rpm
